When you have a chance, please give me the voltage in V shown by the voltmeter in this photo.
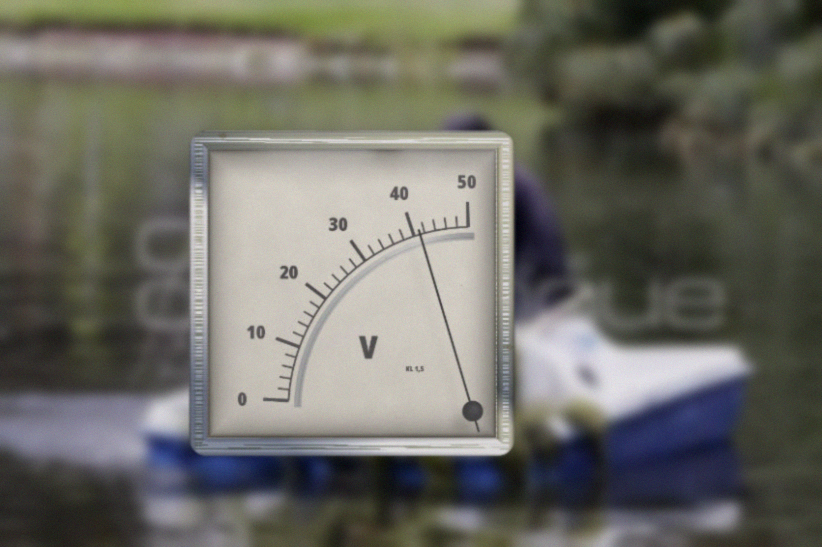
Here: 41 V
